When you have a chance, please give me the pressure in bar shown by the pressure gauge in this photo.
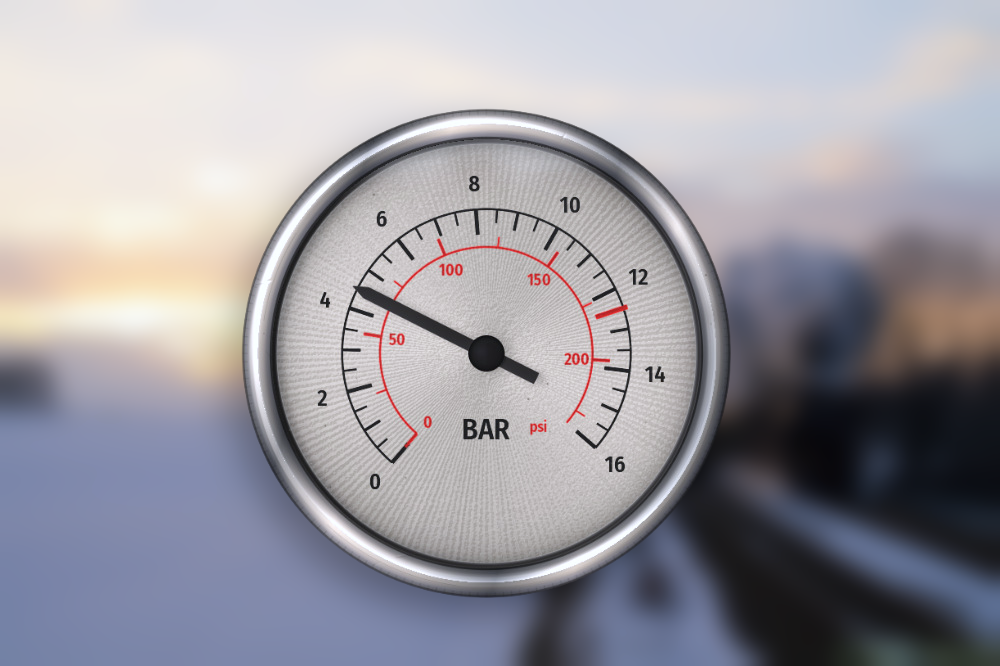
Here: 4.5 bar
